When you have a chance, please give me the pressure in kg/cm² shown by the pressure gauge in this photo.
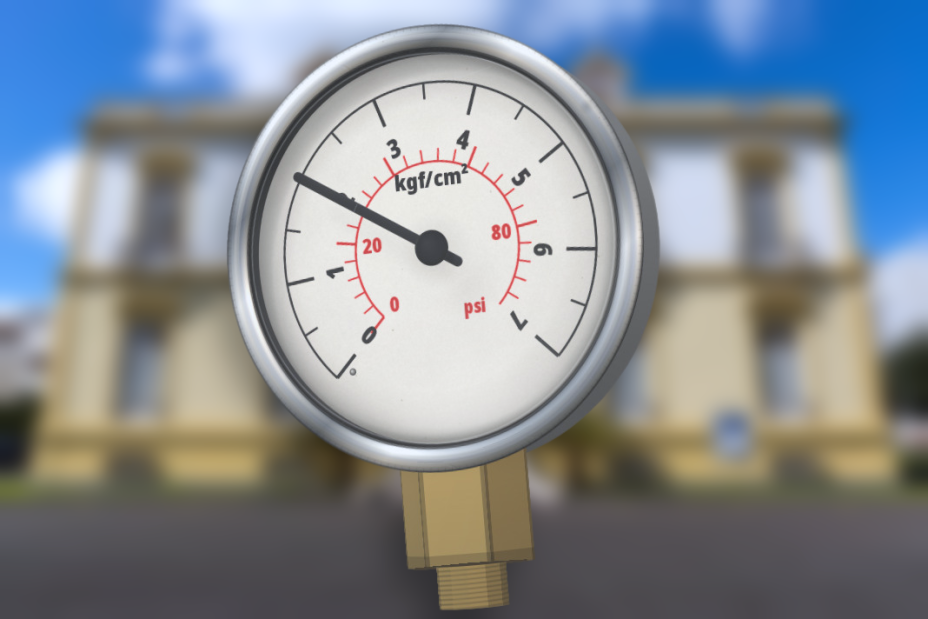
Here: 2 kg/cm²
